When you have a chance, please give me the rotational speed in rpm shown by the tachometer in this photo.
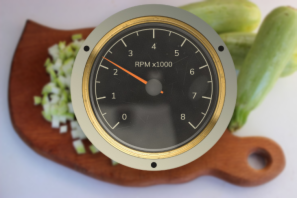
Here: 2250 rpm
